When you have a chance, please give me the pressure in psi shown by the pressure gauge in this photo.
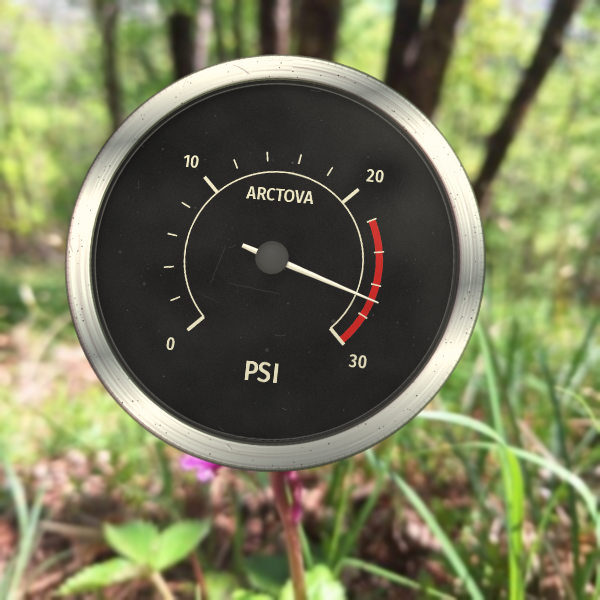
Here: 27 psi
